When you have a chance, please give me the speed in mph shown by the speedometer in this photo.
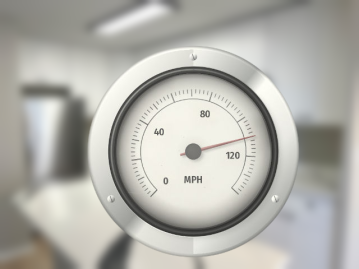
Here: 110 mph
